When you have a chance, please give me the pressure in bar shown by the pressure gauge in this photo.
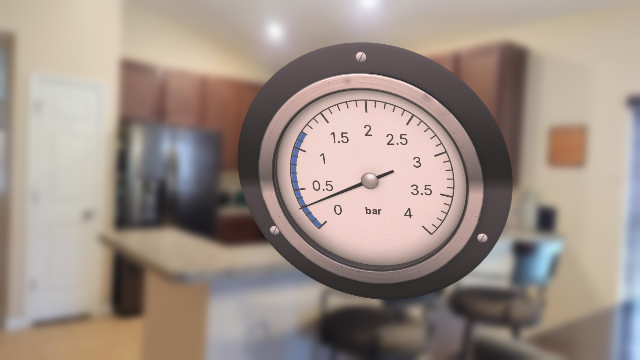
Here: 0.3 bar
